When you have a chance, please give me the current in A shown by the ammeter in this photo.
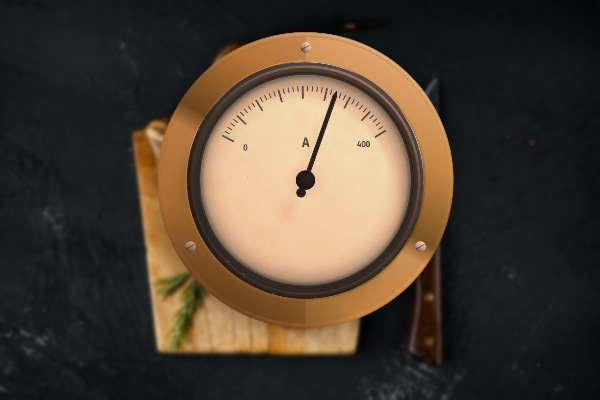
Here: 270 A
